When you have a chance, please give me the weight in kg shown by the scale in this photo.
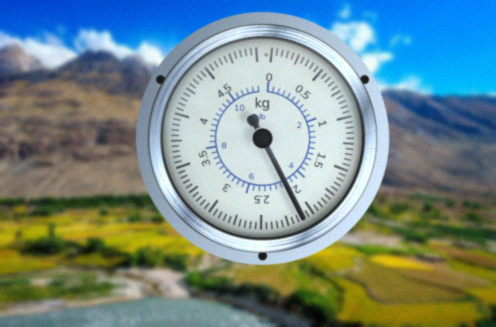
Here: 2.1 kg
